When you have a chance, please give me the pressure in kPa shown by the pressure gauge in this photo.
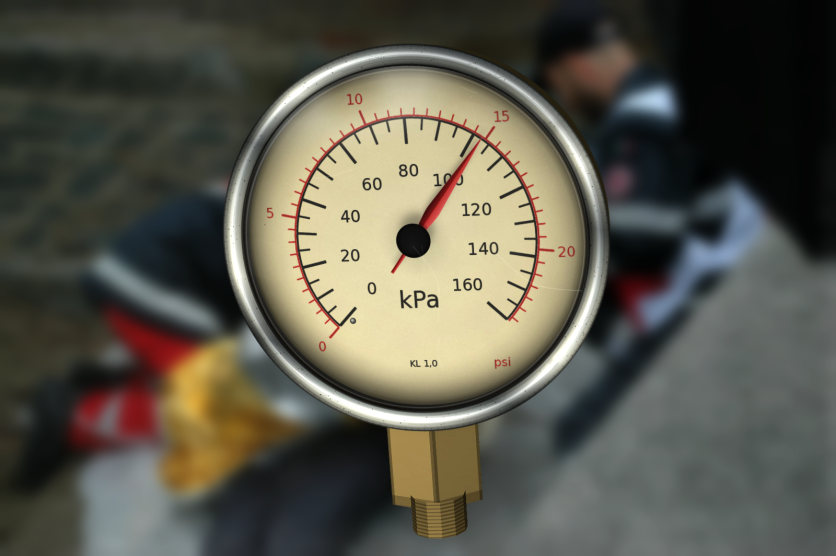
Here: 102.5 kPa
